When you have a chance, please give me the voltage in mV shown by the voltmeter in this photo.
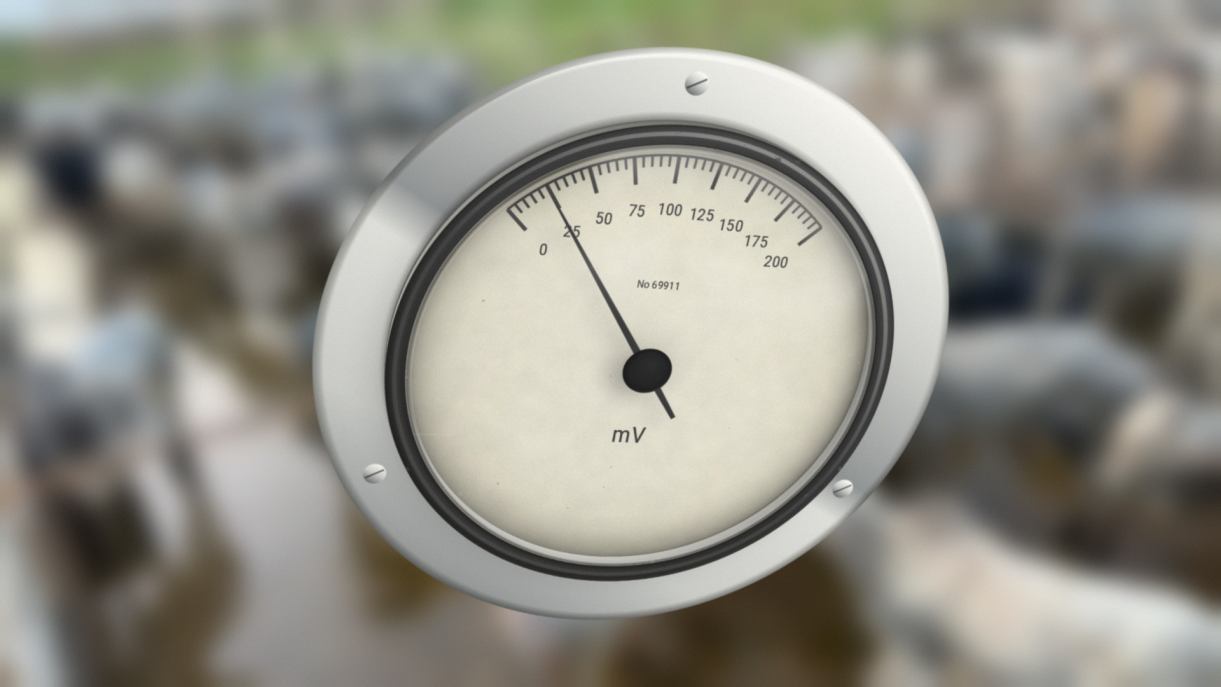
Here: 25 mV
